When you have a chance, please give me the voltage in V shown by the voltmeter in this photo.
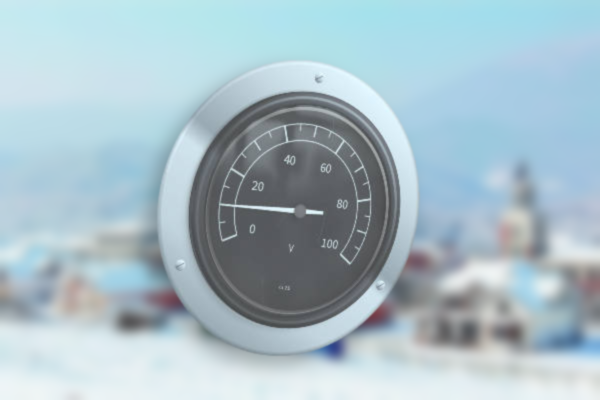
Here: 10 V
